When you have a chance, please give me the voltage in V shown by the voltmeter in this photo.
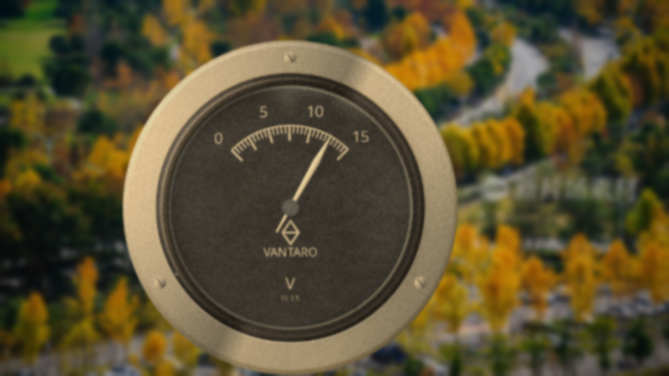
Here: 12.5 V
